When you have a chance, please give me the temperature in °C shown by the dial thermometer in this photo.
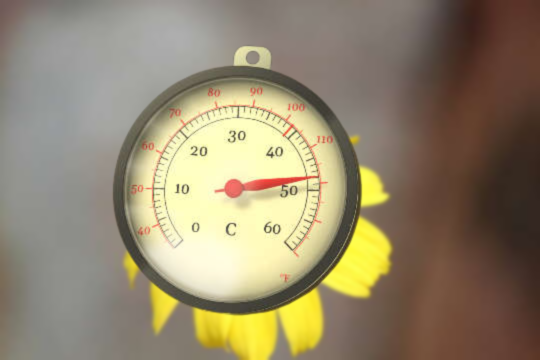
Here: 48 °C
